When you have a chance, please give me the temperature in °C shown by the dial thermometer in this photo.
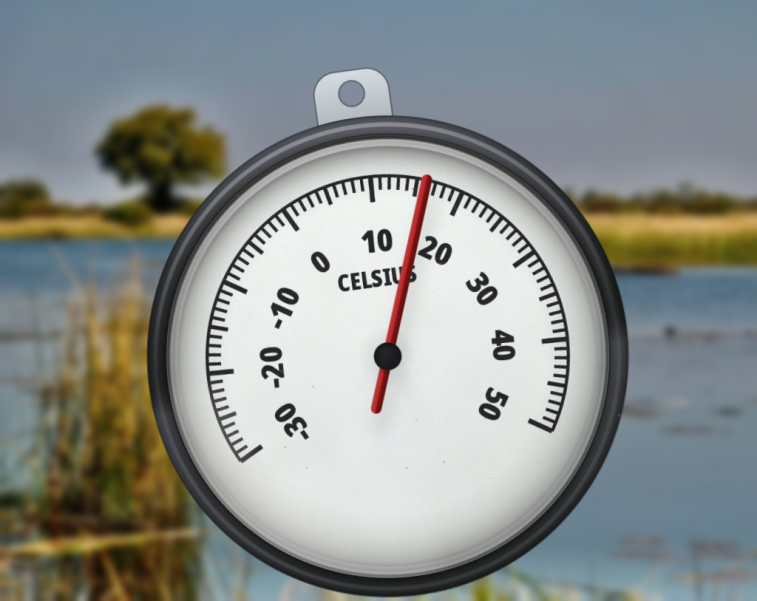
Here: 16 °C
